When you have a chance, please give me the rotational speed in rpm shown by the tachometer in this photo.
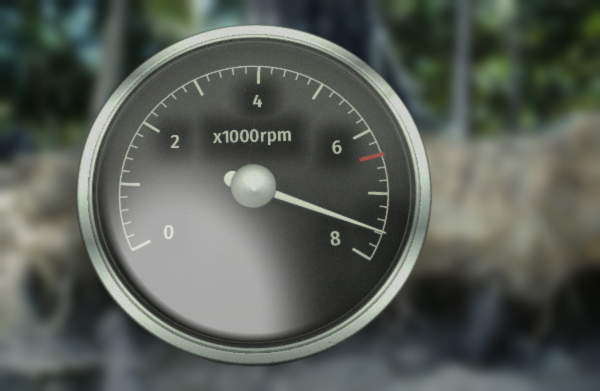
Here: 7600 rpm
